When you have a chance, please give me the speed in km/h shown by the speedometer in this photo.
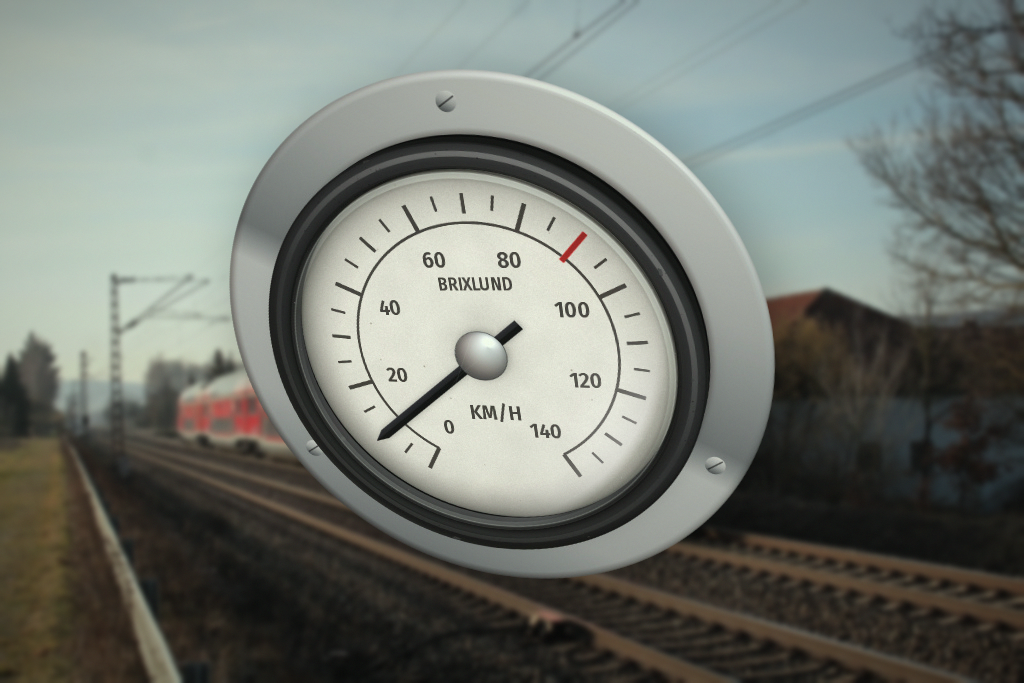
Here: 10 km/h
